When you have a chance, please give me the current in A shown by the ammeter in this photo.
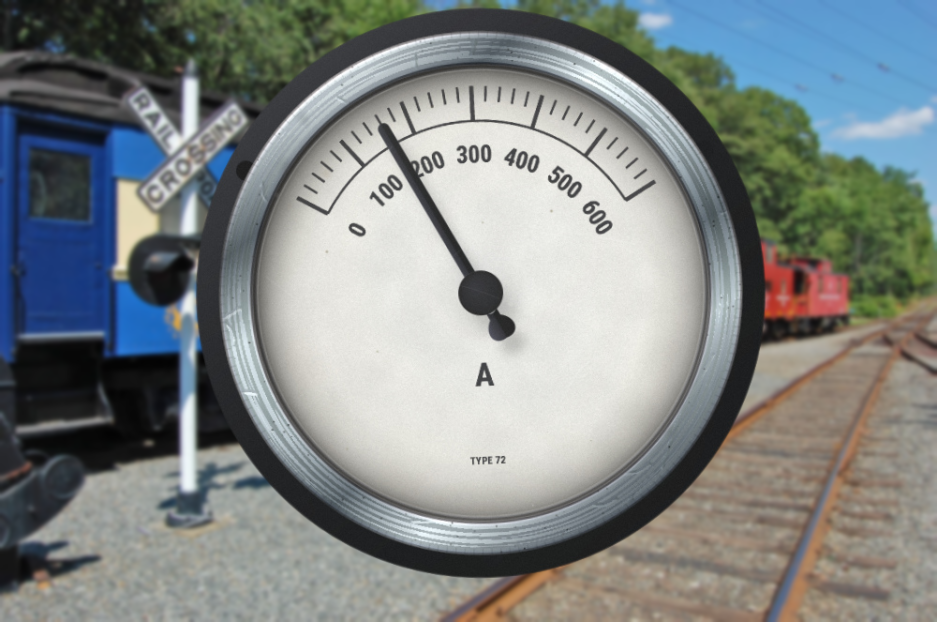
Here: 160 A
